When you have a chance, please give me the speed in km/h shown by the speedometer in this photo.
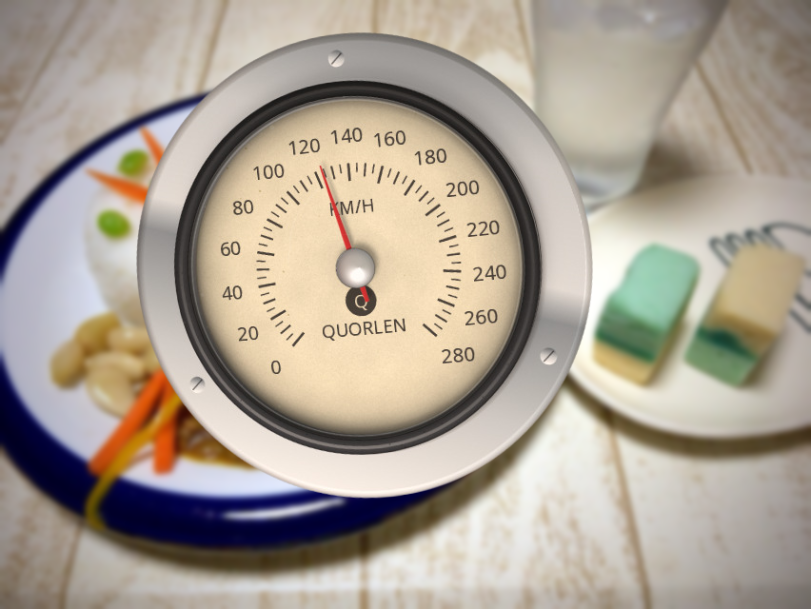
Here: 125 km/h
